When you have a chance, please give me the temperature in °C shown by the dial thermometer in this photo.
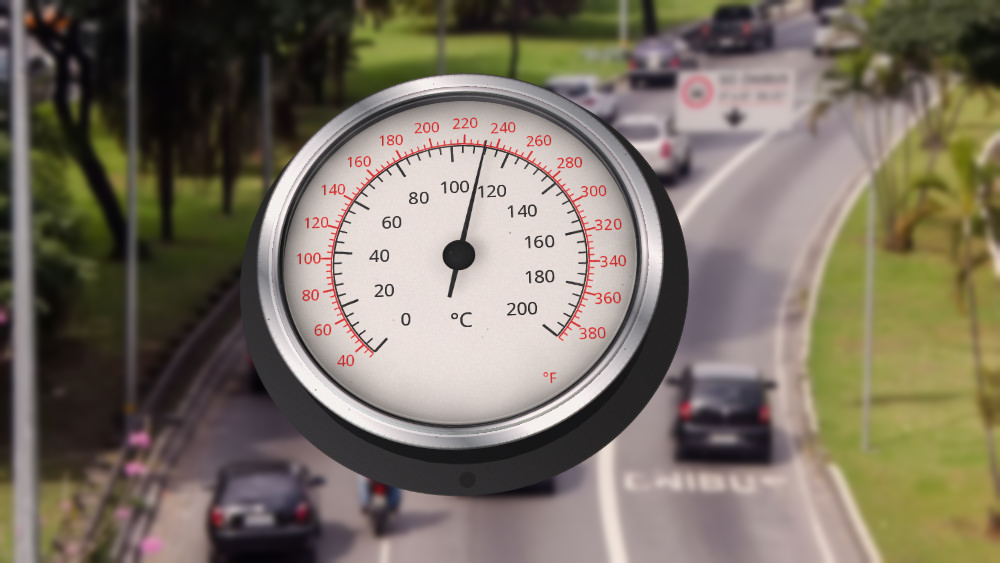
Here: 112 °C
